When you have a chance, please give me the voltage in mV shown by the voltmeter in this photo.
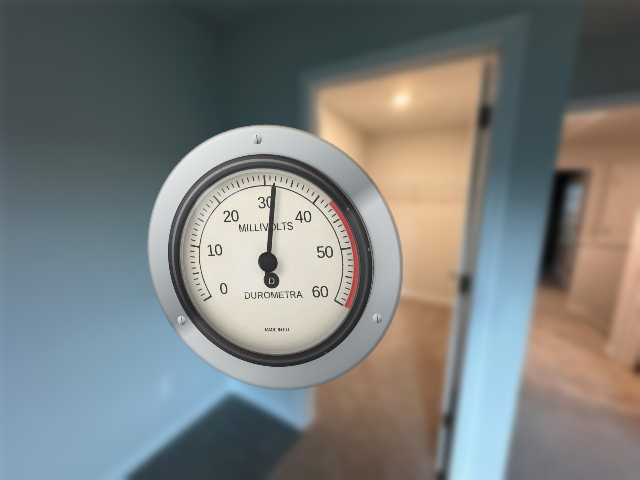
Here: 32 mV
